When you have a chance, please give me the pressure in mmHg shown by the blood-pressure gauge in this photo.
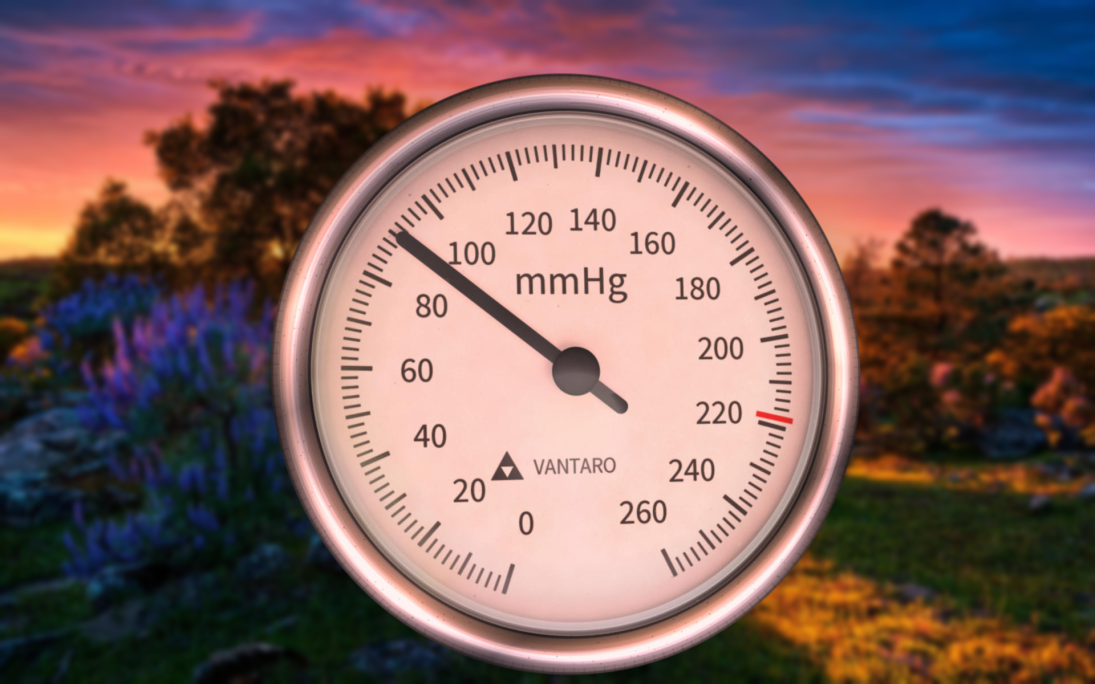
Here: 90 mmHg
